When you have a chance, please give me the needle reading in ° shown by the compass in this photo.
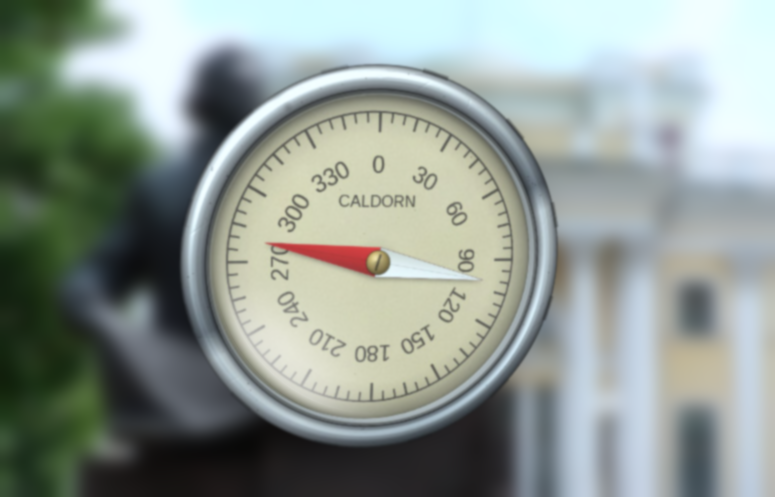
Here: 280 °
